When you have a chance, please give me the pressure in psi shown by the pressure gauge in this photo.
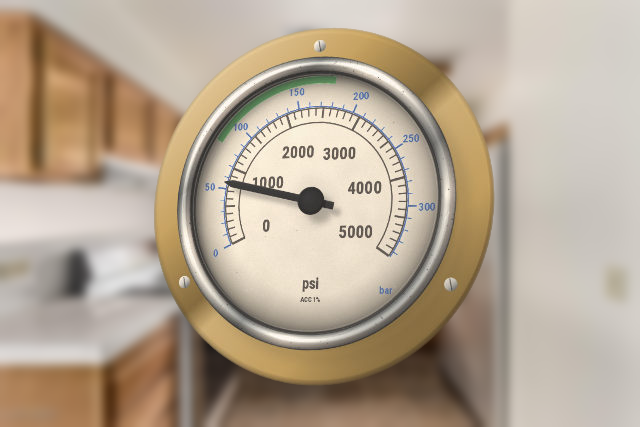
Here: 800 psi
